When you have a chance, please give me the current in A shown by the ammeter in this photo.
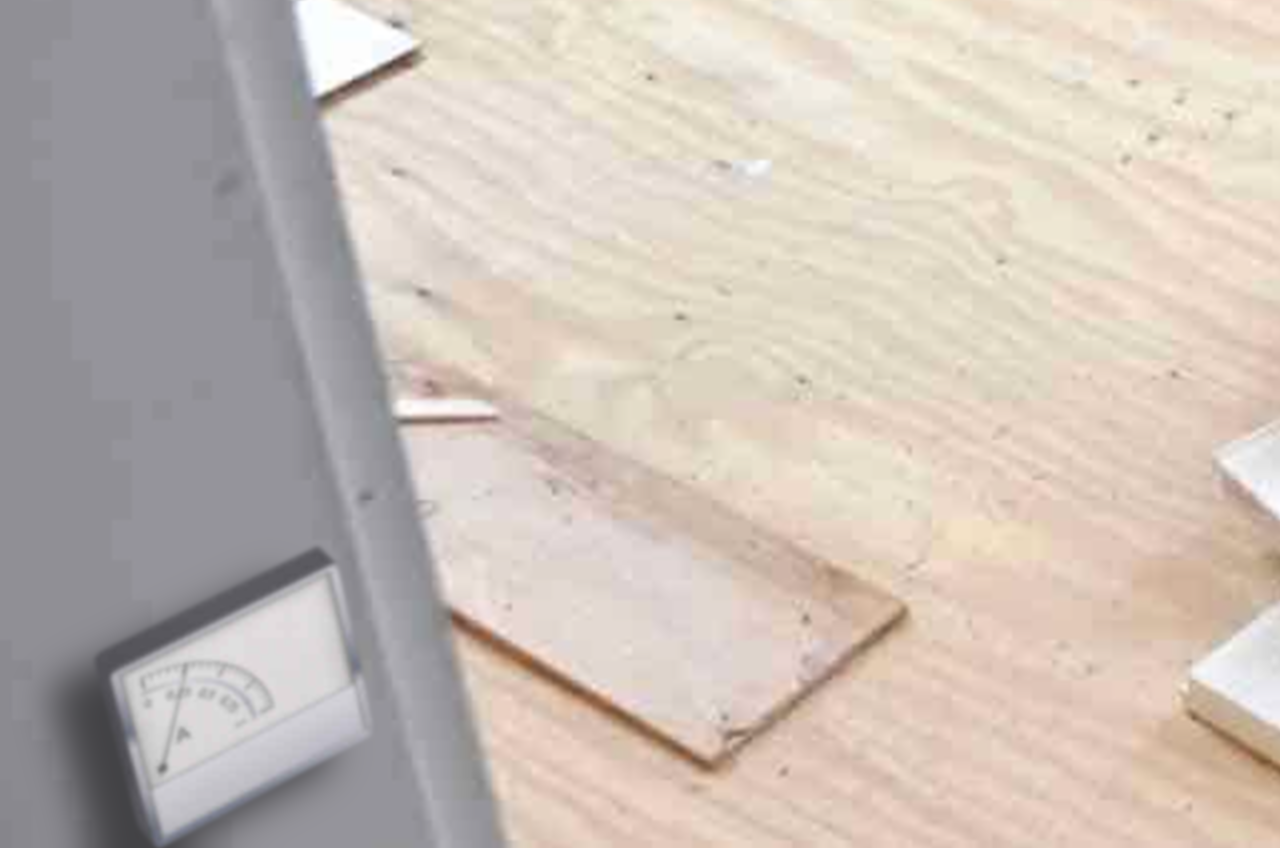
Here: 0.25 A
